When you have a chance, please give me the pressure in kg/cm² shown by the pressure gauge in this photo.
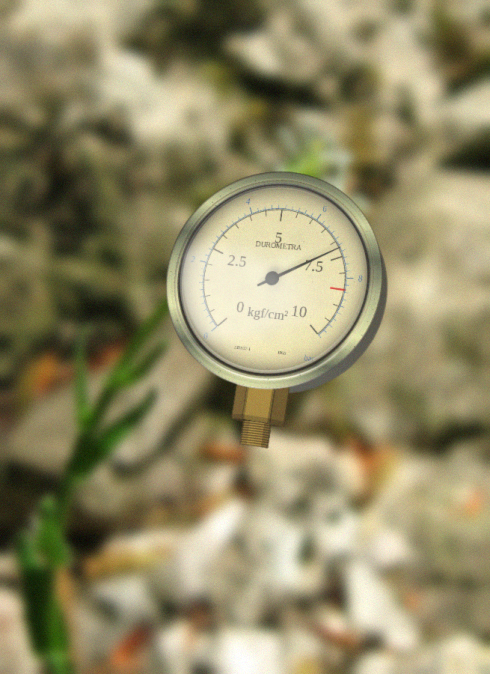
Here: 7.25 kg/cm²
